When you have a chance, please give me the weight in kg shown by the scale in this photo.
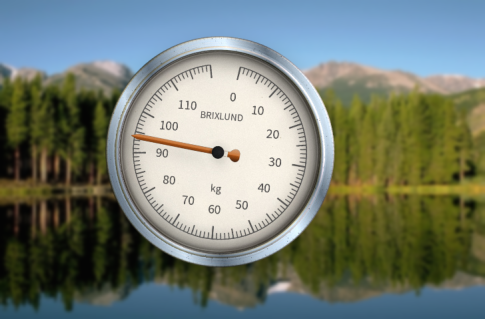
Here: 94 kg
